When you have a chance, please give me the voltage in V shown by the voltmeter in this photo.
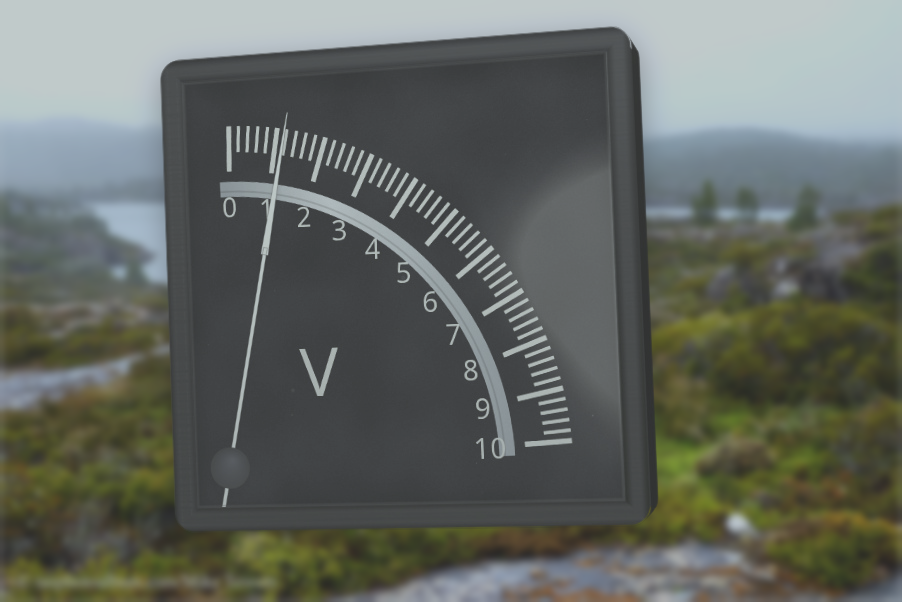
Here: 1.2 V
